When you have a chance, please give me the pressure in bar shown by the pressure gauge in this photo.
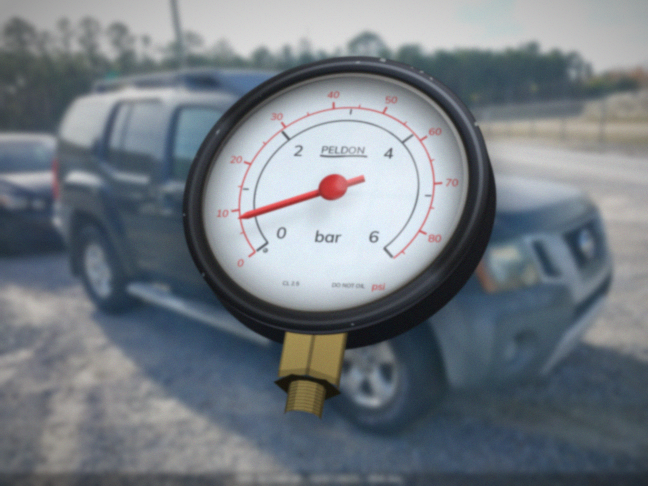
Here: 0.5 bar
